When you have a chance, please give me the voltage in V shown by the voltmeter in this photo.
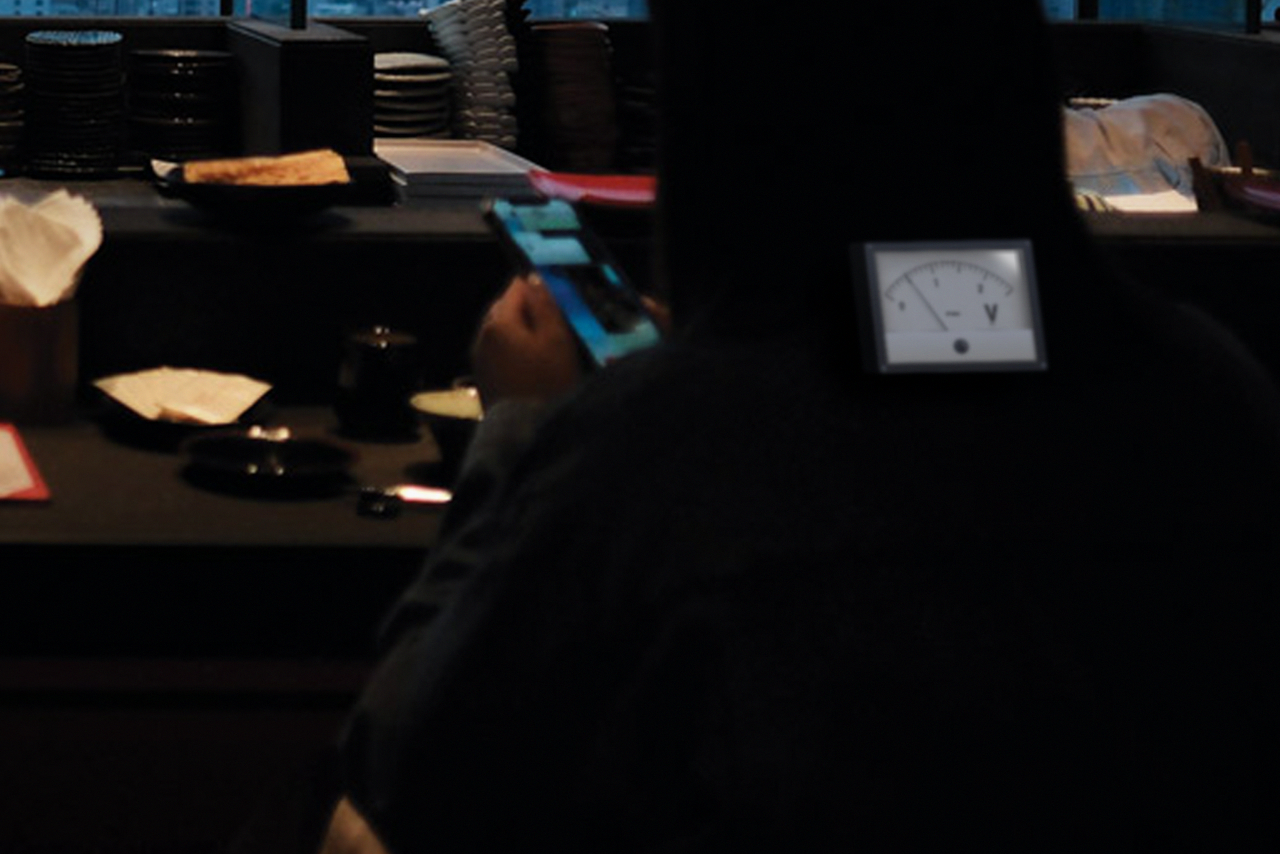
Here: 0.5 V
